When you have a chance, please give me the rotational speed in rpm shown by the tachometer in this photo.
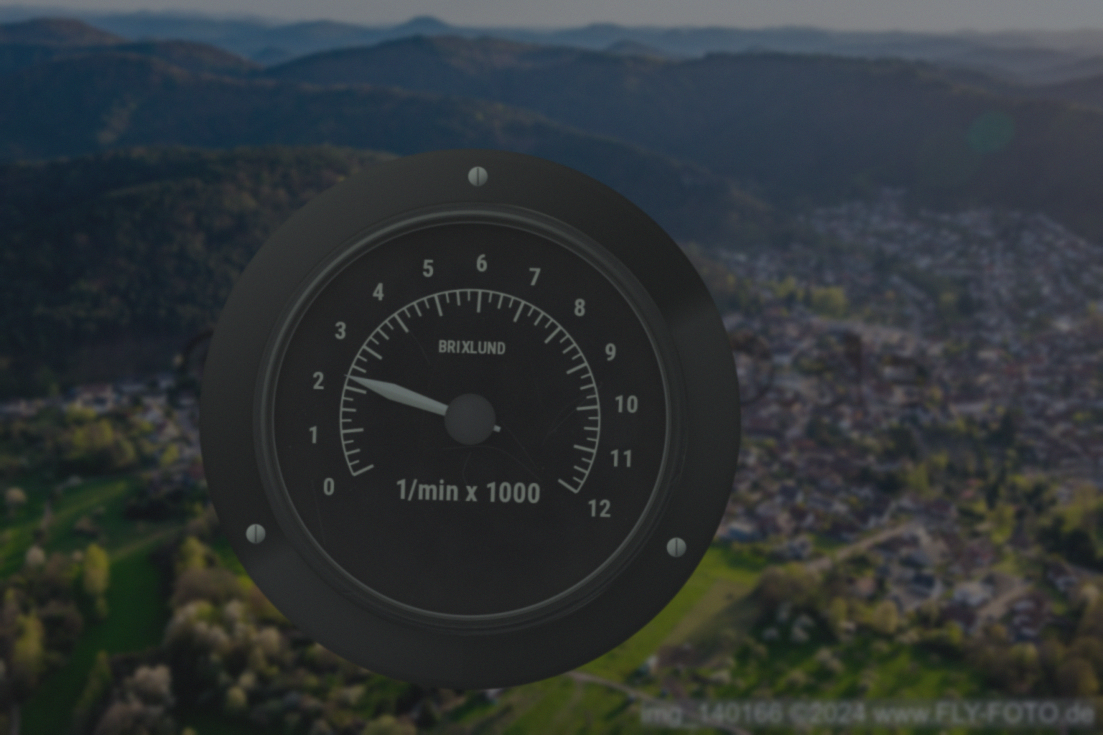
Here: 2250 rpm
